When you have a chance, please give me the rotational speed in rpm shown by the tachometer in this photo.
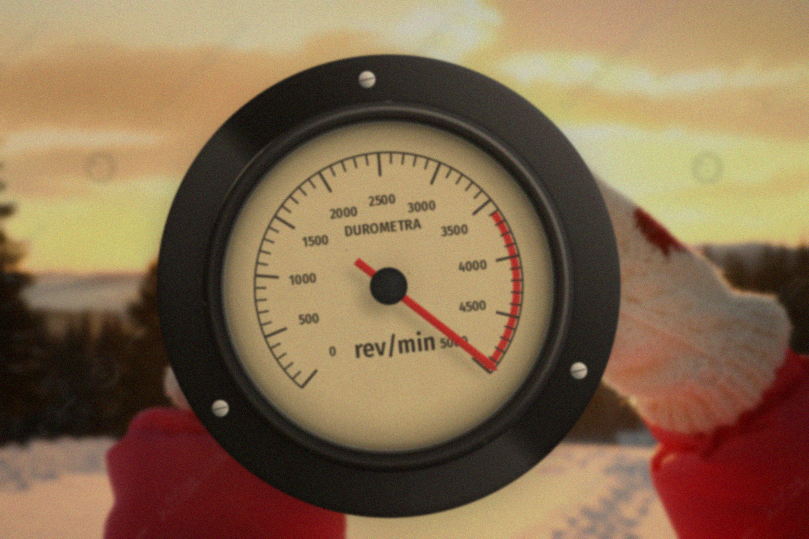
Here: 4950 rpm
